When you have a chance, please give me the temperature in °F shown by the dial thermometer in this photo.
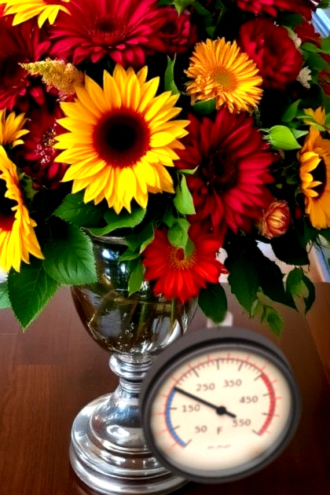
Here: 200 °F
